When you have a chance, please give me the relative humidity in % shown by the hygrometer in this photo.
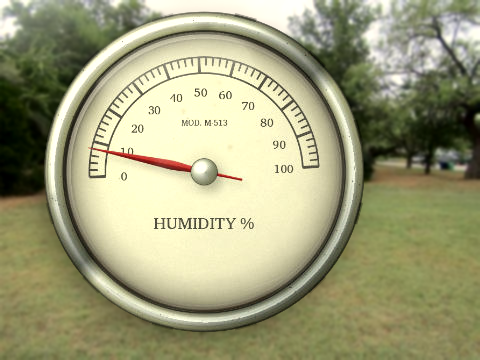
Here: 8 %
